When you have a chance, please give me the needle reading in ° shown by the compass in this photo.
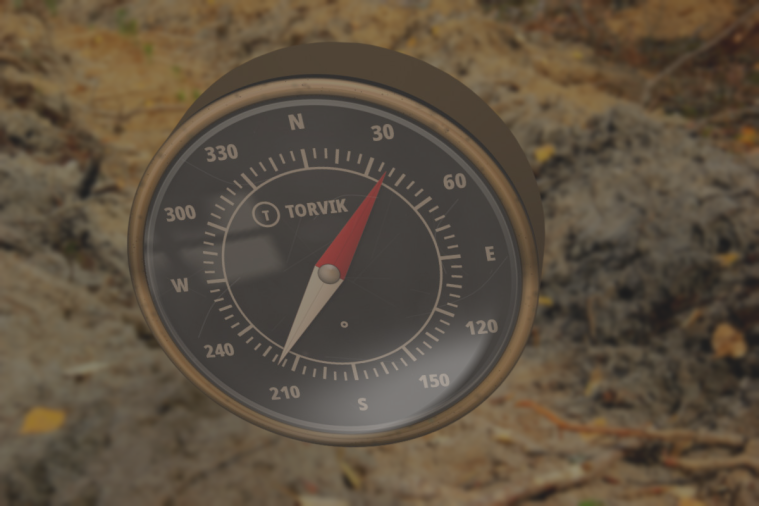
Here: 37.5 °
